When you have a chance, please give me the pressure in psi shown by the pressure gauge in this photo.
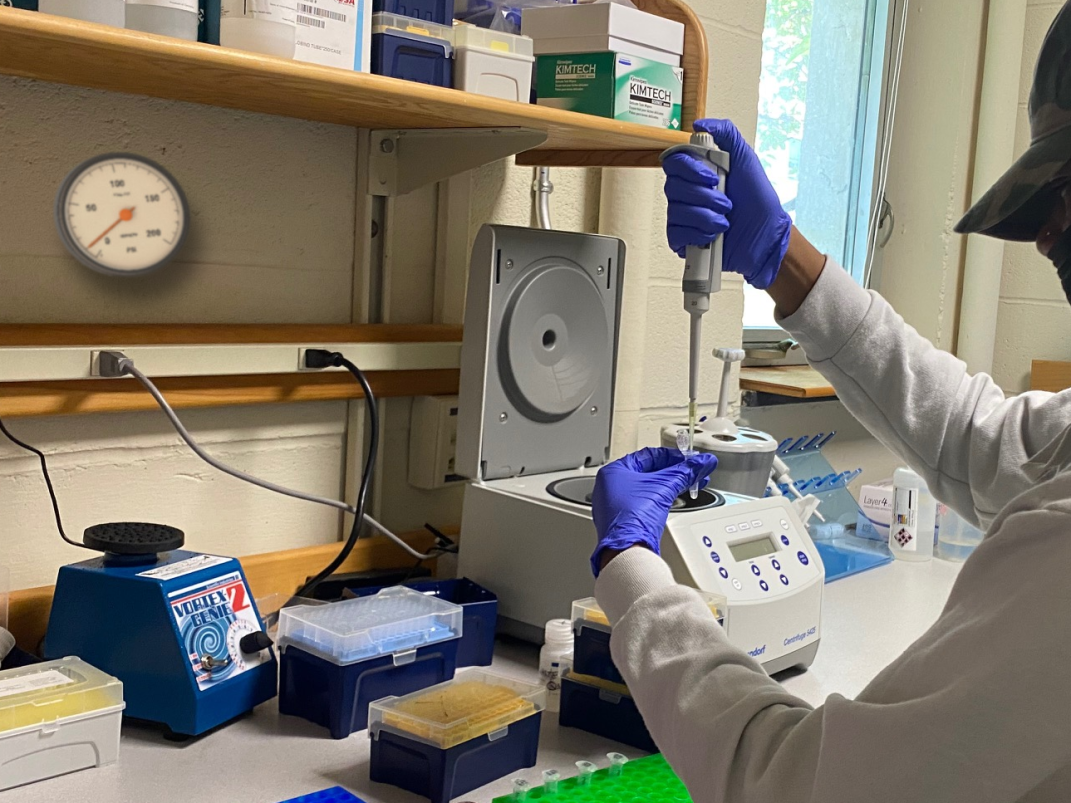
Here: 10 psi
